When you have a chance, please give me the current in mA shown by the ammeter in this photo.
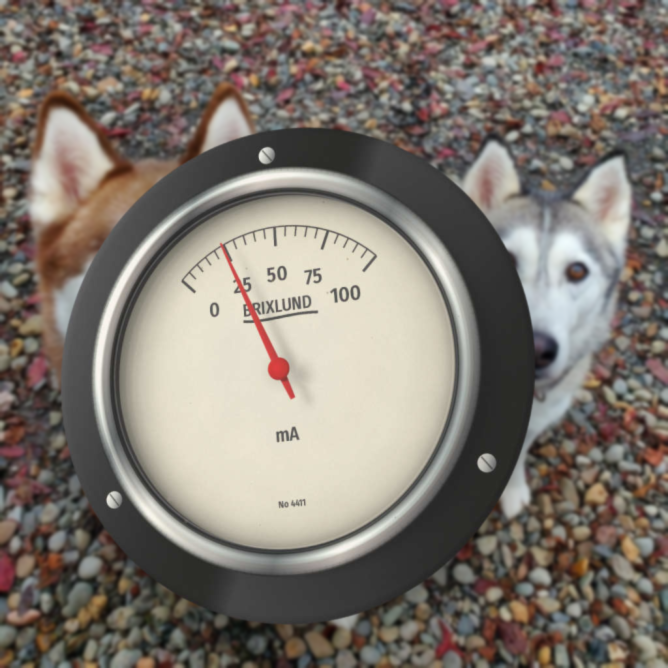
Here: 25 mA
